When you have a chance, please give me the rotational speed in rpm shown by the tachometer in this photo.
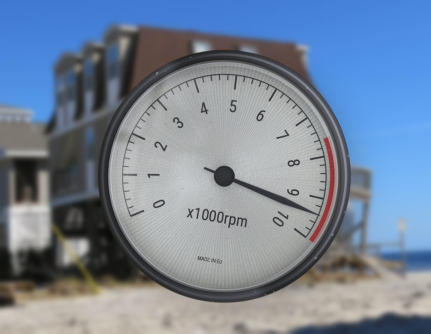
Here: 9400 rpm
